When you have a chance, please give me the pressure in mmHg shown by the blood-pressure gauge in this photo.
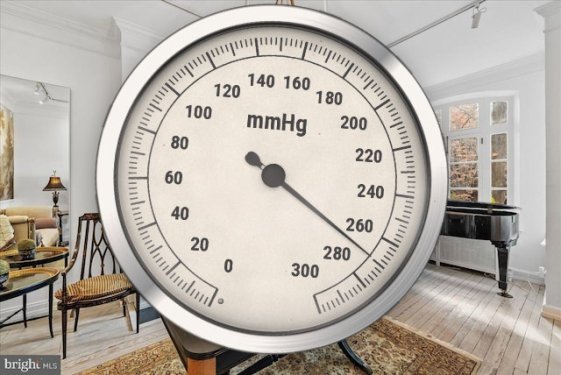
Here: 270 mmHg
